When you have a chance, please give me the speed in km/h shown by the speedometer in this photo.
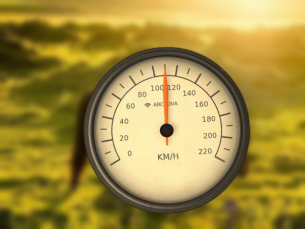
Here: 110 km/h
